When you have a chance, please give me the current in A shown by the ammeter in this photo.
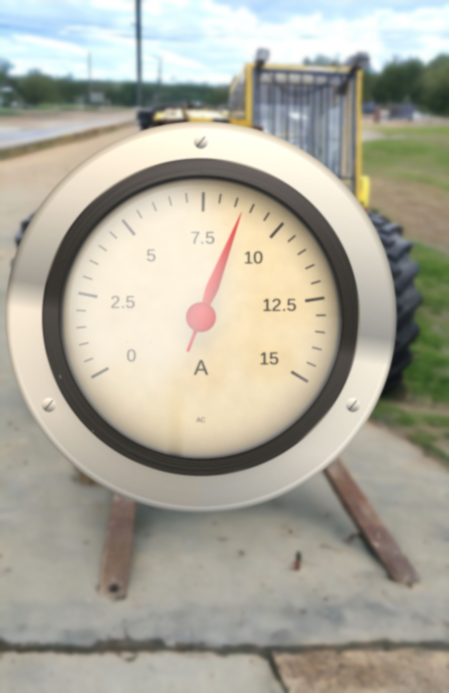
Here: 8.75 A
